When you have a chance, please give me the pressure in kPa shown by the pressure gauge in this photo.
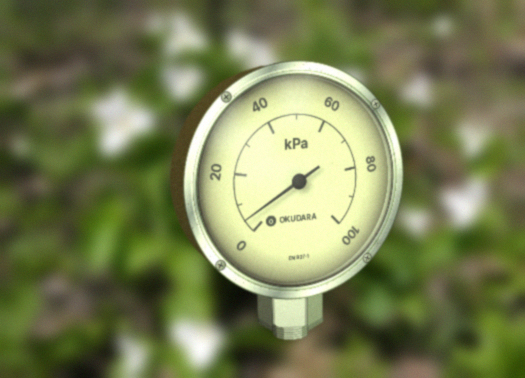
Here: 5 kPa
